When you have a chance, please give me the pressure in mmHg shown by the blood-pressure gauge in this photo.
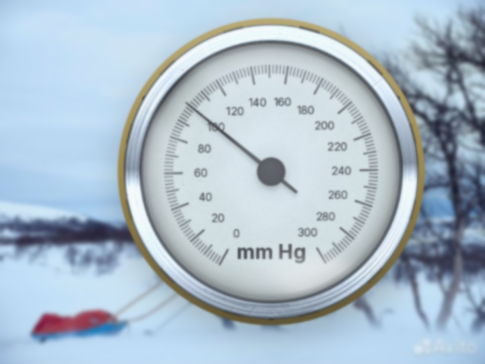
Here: 100 mmHg
